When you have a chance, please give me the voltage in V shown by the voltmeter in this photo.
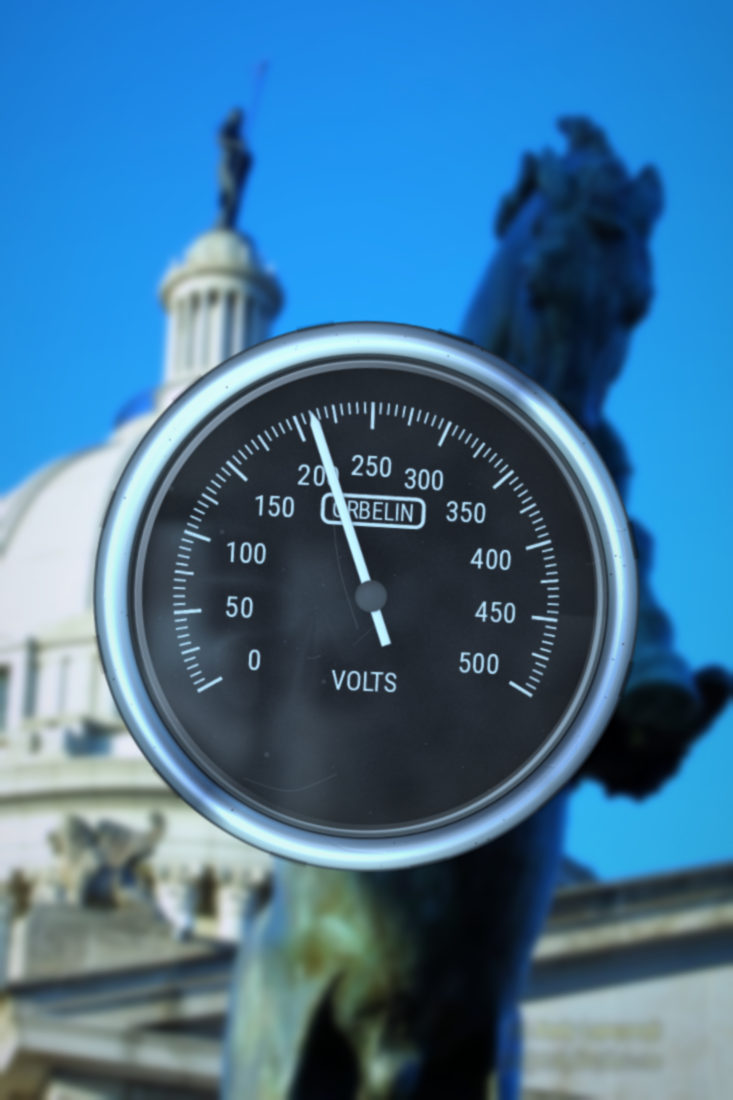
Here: 210 V
